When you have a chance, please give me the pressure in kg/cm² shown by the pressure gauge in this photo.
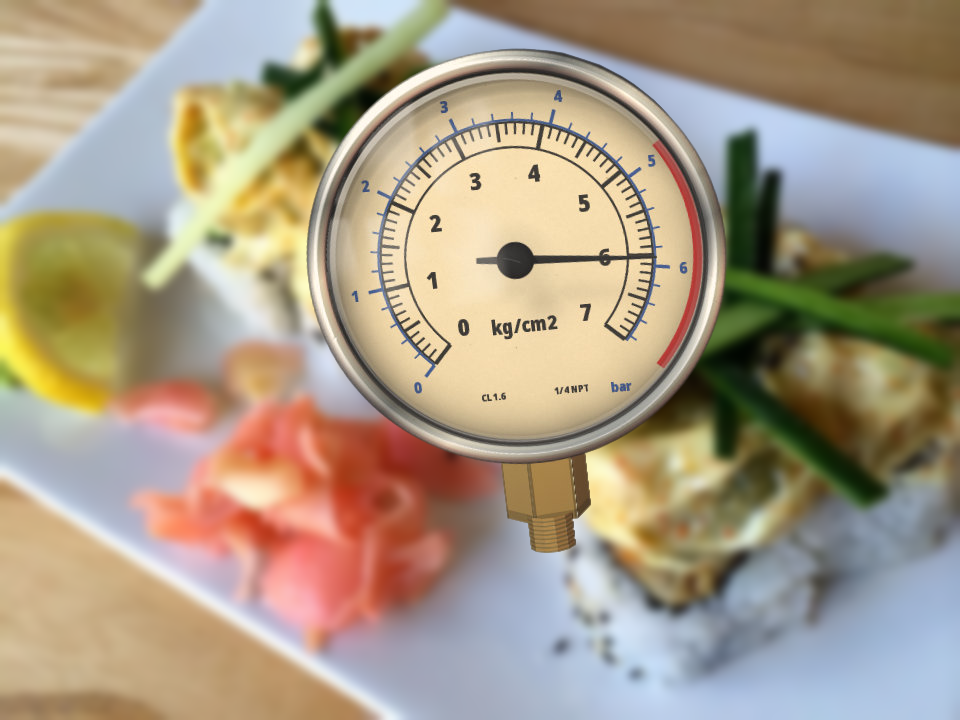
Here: 6 kg/cm²
